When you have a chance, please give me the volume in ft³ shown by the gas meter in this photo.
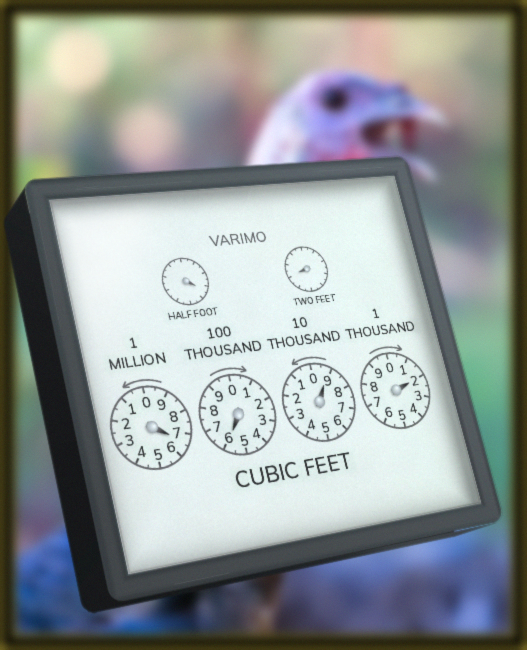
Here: 659200 ft³
